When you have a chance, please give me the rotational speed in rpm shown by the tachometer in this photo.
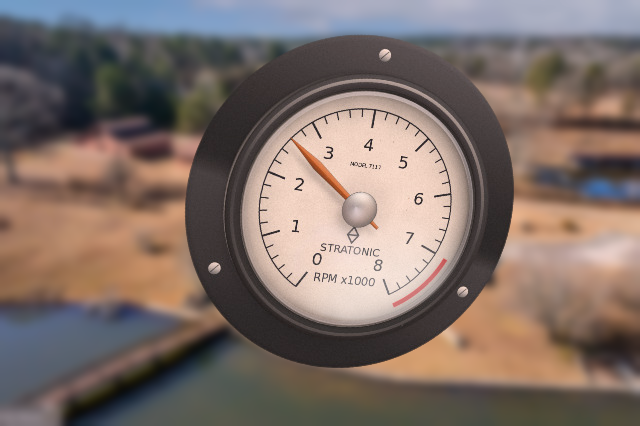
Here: 2600 rpm
